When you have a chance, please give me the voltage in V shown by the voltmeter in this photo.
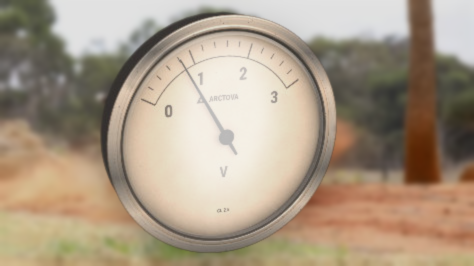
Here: 0.8 V
